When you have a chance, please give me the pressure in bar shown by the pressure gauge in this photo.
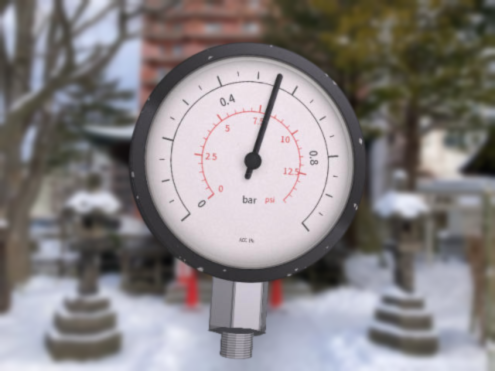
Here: 0.55 bar
